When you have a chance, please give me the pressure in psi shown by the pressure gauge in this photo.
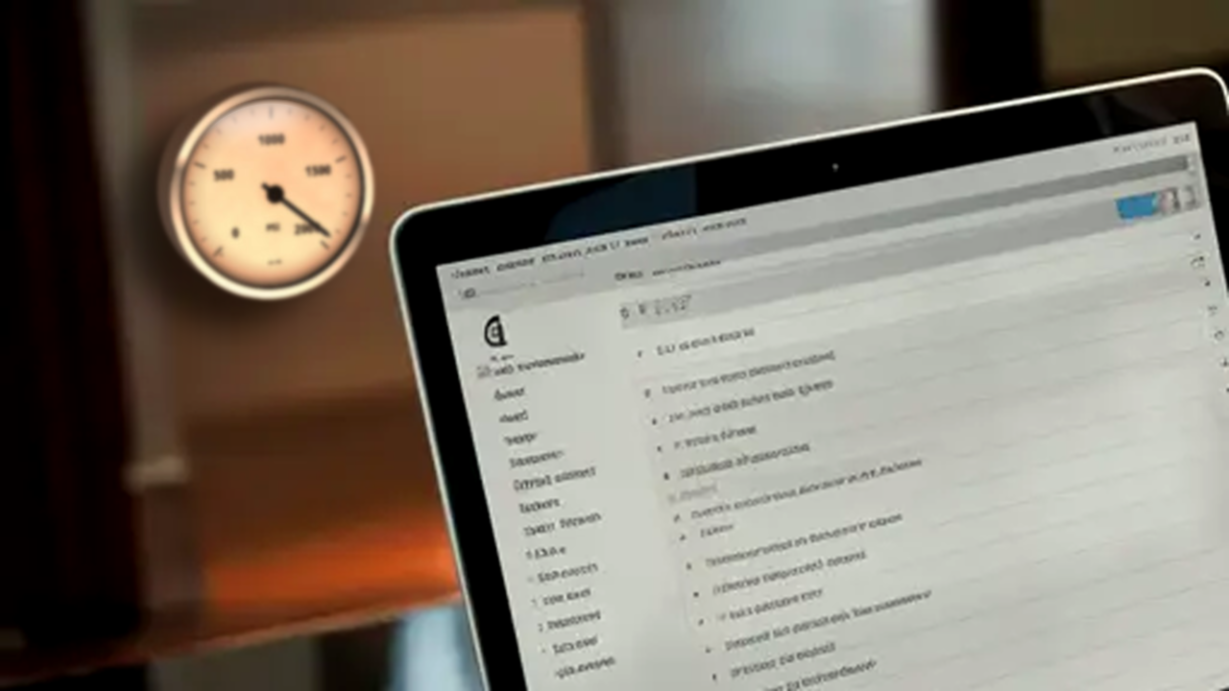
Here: 1950 psi
